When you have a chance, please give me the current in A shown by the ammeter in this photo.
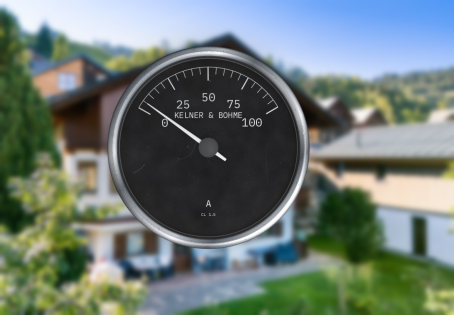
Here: 5 A
